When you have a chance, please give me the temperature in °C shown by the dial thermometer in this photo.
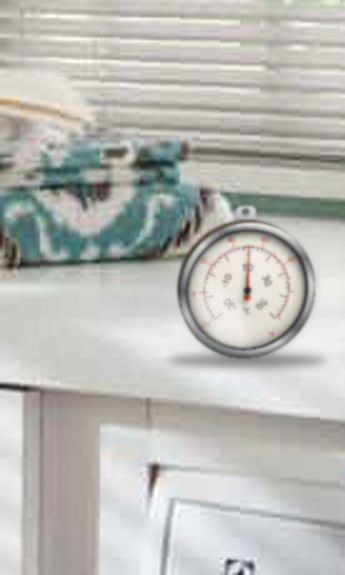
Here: 10 °C
